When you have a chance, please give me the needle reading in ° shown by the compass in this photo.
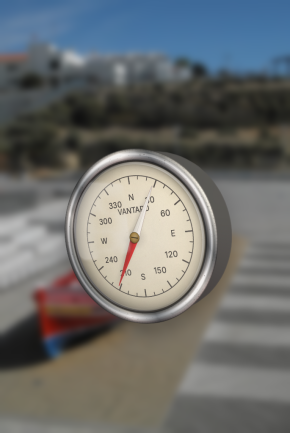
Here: 210 °
